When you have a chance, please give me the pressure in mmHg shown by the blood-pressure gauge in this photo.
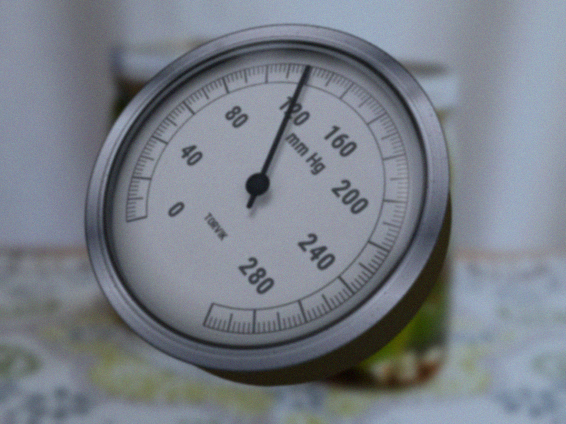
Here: 120 mmHg
